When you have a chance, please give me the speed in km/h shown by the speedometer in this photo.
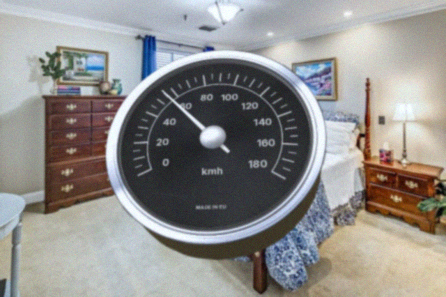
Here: 55 km/h
